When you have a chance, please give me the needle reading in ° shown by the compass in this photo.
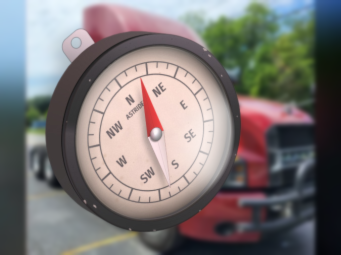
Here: 20 °
